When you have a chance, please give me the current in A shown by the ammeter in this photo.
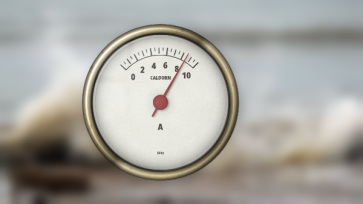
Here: 8.5 A
